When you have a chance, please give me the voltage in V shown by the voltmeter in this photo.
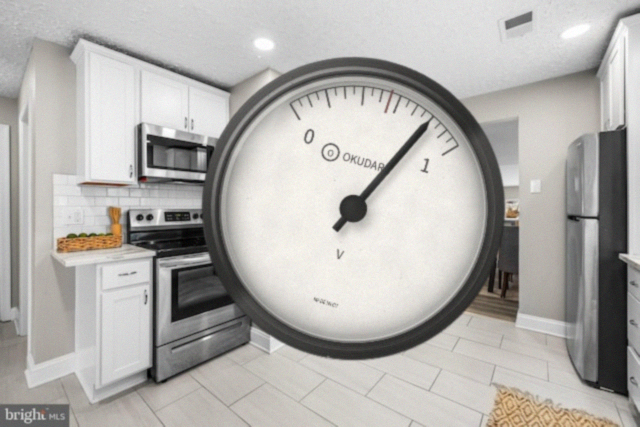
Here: 0.8 V
